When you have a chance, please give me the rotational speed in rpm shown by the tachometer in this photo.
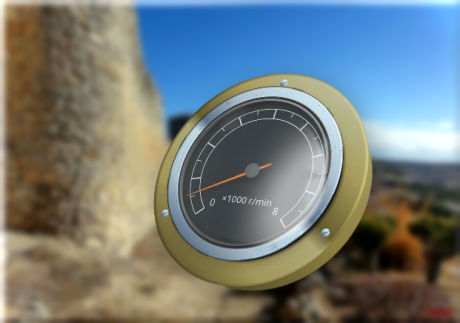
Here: 500 rpm
